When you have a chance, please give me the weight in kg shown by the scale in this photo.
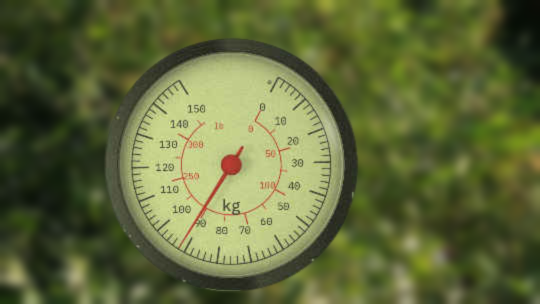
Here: 92 kg
